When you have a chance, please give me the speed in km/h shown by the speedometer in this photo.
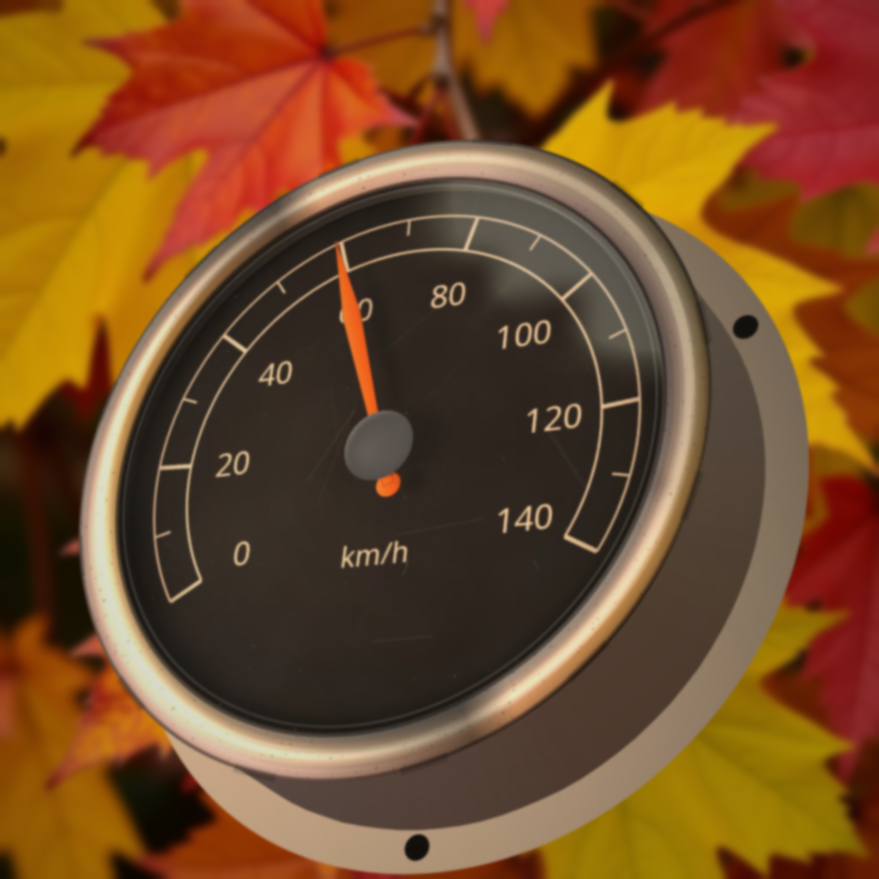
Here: 60 km/h
